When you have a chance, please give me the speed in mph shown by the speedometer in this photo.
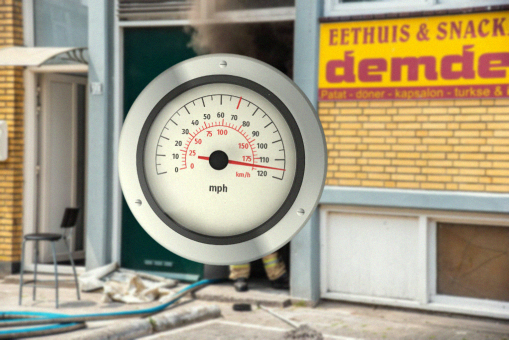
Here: 115 mph
